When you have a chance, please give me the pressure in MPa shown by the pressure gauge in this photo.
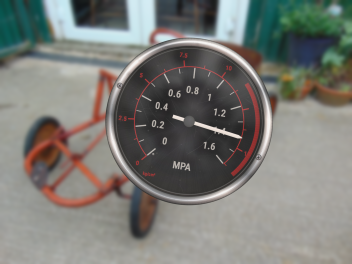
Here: 1.4 MPa
